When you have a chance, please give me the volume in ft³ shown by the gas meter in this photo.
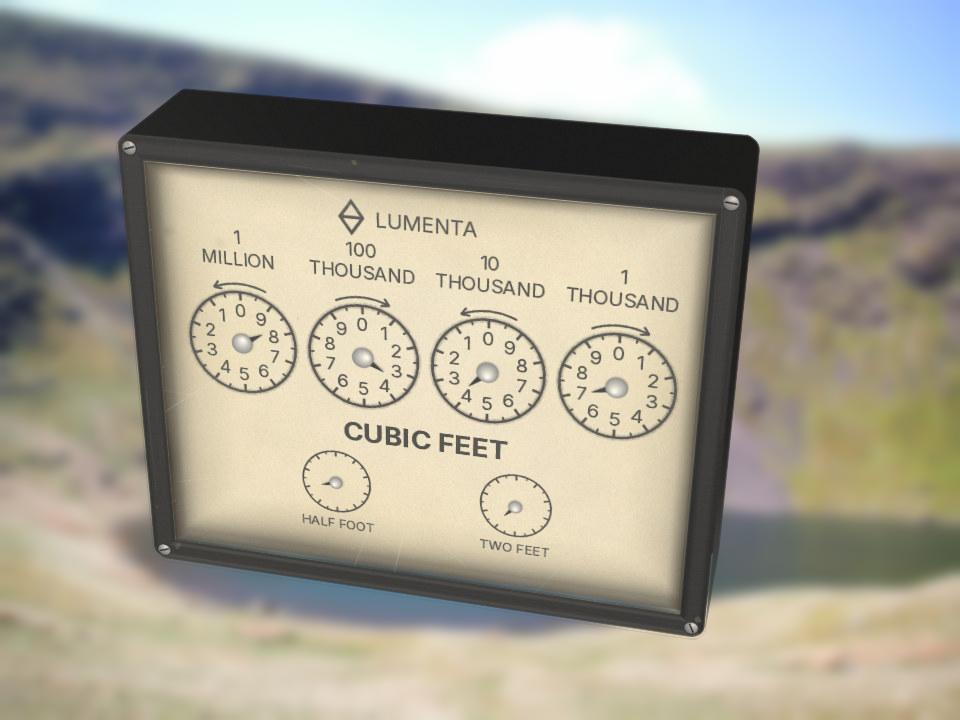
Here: 833700 ft³
